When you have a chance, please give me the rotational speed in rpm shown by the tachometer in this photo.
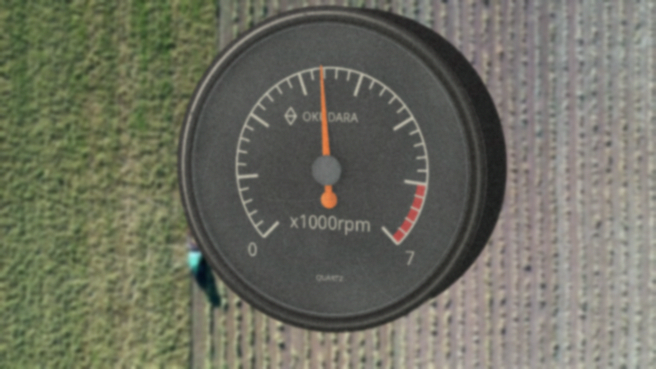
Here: 3400 rpm
